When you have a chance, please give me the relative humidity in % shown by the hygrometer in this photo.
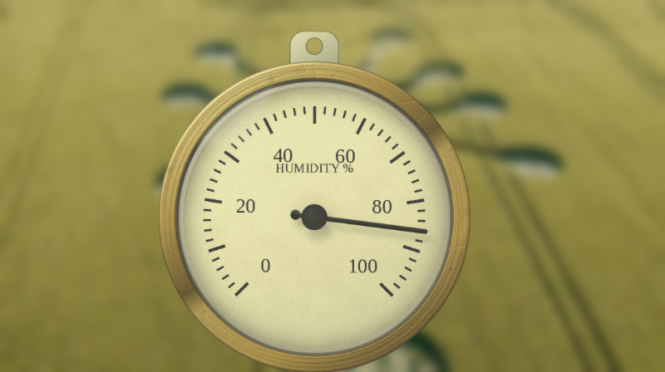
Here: 86 %
